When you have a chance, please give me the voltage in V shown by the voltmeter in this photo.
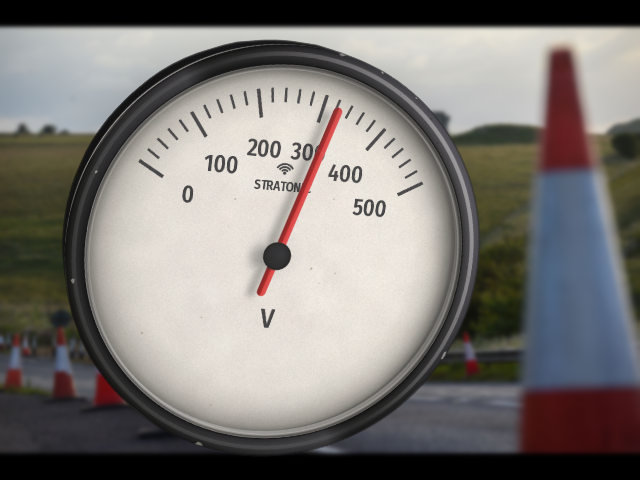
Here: 320 V
